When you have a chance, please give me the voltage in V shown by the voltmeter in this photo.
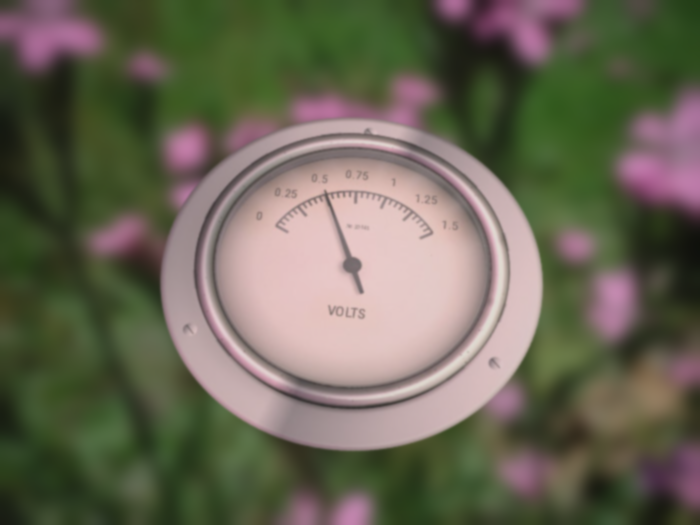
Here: 0.5 V
